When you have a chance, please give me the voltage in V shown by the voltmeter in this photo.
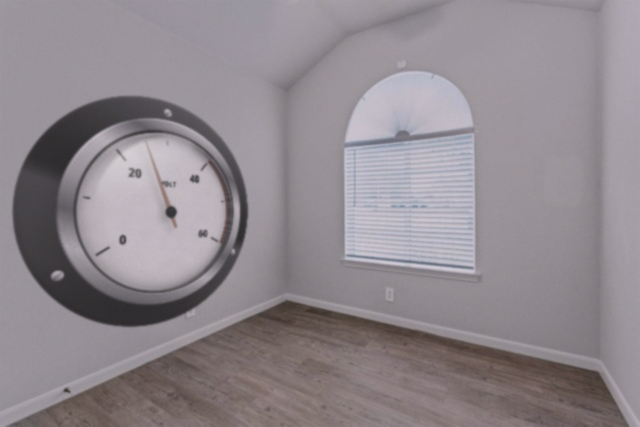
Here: 25 V
